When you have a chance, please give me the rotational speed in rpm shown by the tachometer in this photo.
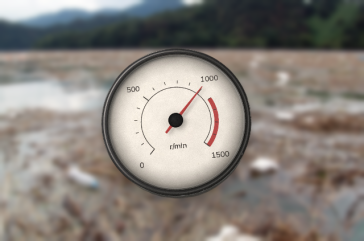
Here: 1000 rpm
